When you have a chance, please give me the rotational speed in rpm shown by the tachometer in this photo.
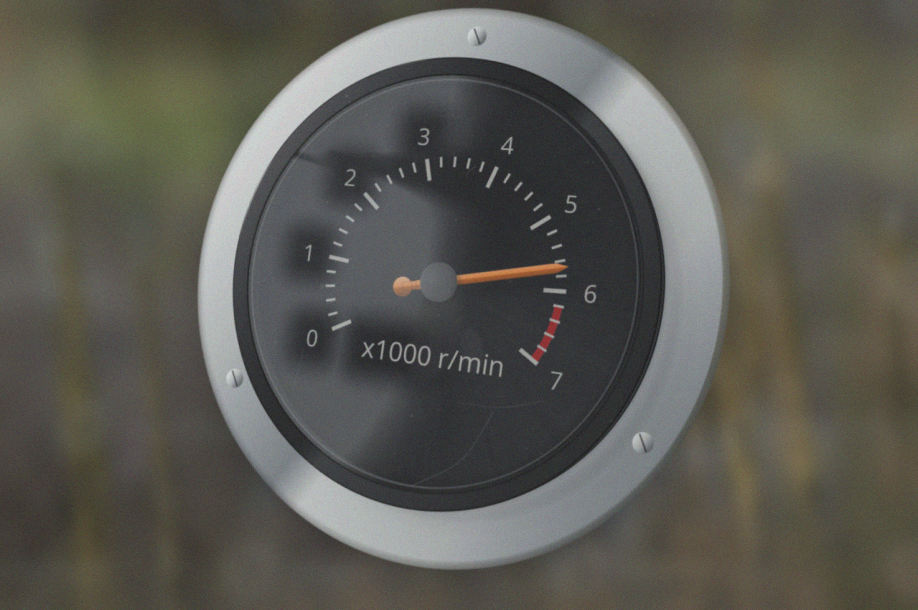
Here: 5700 rpm
